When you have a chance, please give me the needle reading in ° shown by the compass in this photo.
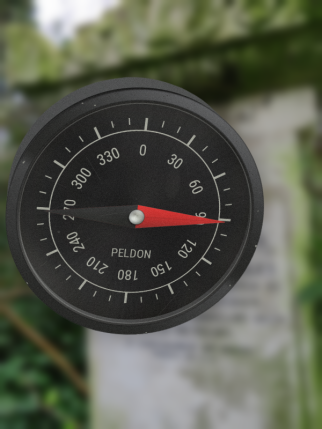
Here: 90 °
